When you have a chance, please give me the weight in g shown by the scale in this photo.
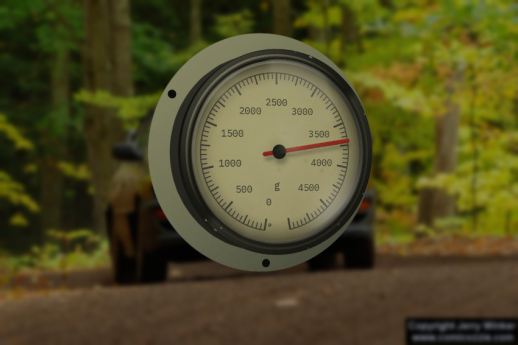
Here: 3700 g
